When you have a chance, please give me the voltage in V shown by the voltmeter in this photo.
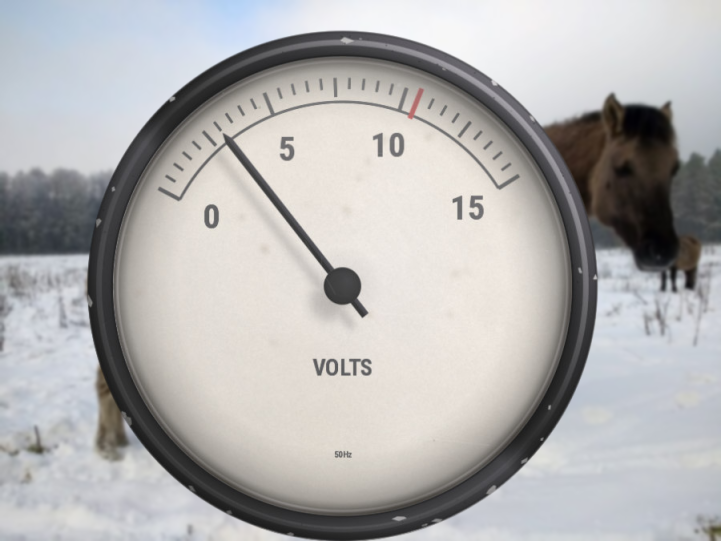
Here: 3 V
